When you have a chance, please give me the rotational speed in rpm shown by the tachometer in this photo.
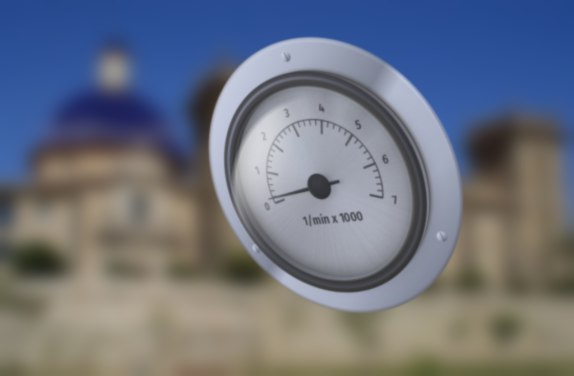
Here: 200 rpm
